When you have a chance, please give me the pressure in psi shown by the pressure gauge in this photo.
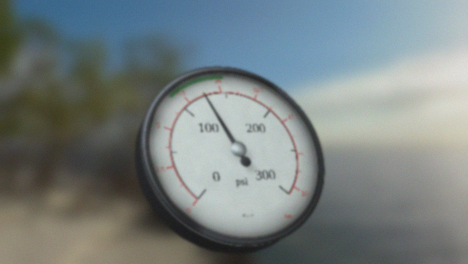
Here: 125 psi
